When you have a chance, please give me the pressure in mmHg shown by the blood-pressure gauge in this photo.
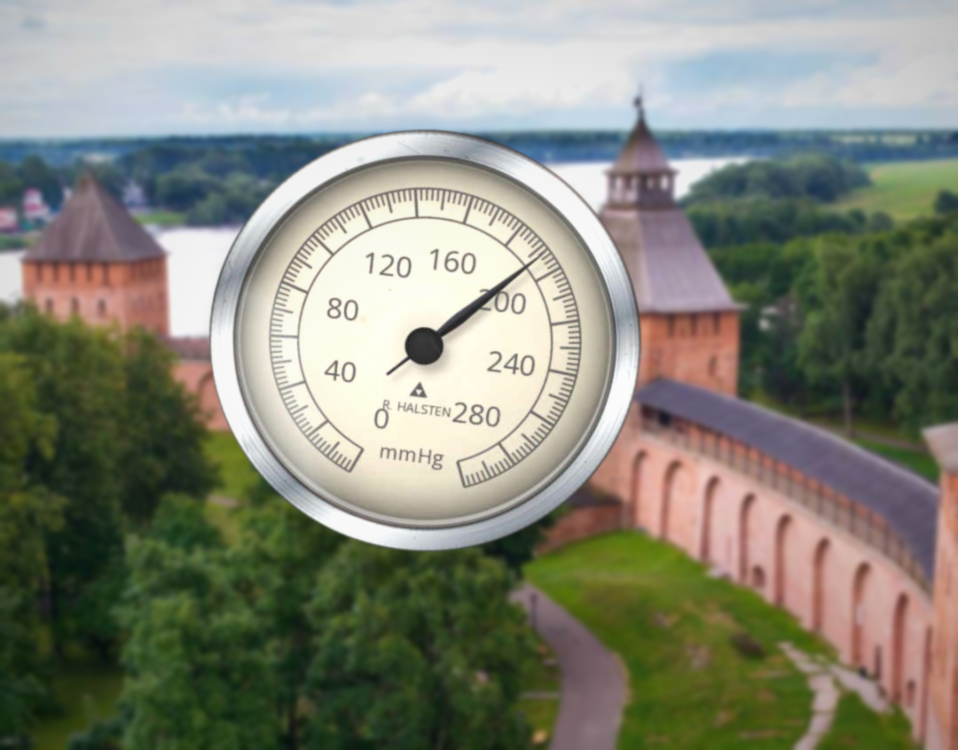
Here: 192 mmHg
